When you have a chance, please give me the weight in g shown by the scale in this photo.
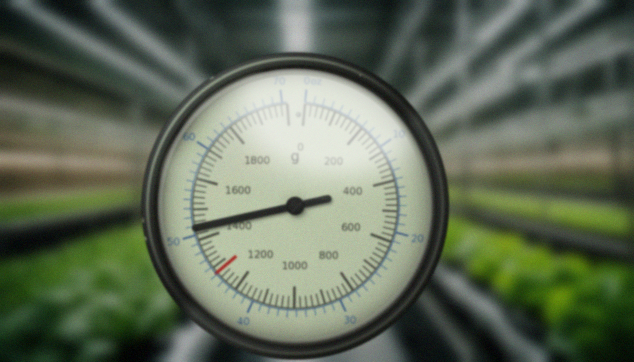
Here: 1440 g
